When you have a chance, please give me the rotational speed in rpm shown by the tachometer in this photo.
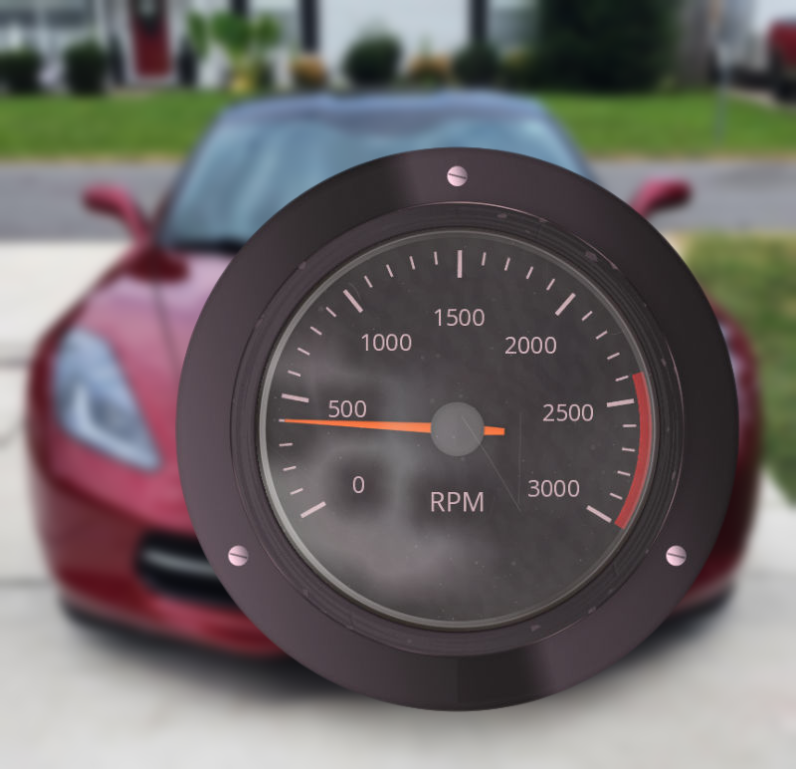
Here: 400 rpm
